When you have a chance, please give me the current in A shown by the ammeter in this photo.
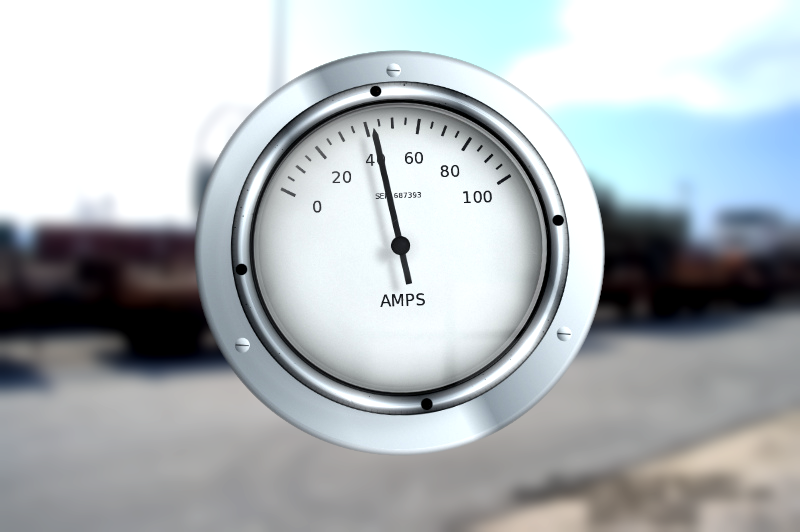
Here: 42.5 A
